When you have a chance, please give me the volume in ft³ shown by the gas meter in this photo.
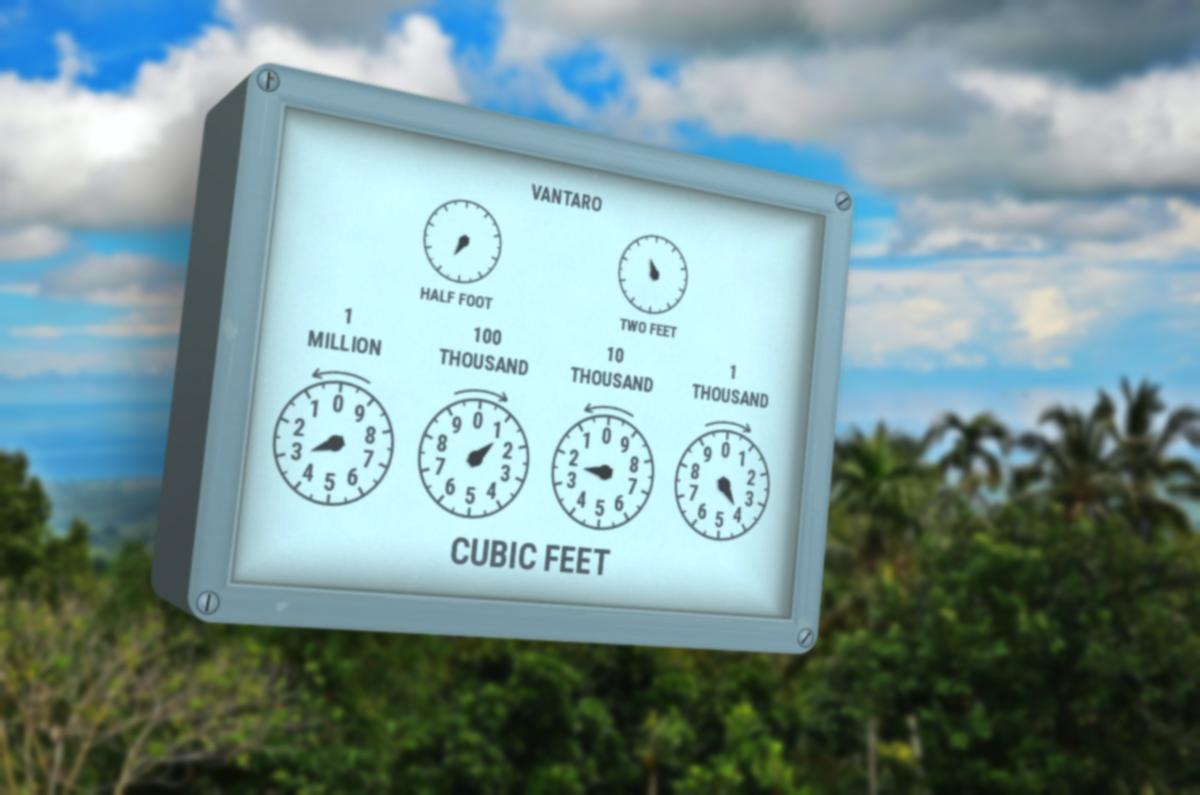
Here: 312400 ft³
